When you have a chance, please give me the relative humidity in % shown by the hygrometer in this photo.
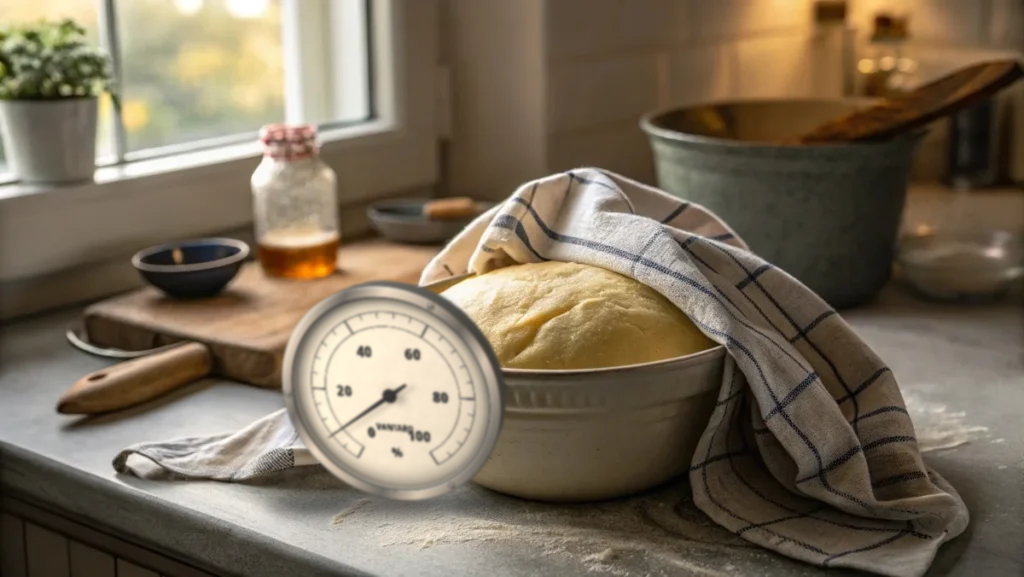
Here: 8 %
